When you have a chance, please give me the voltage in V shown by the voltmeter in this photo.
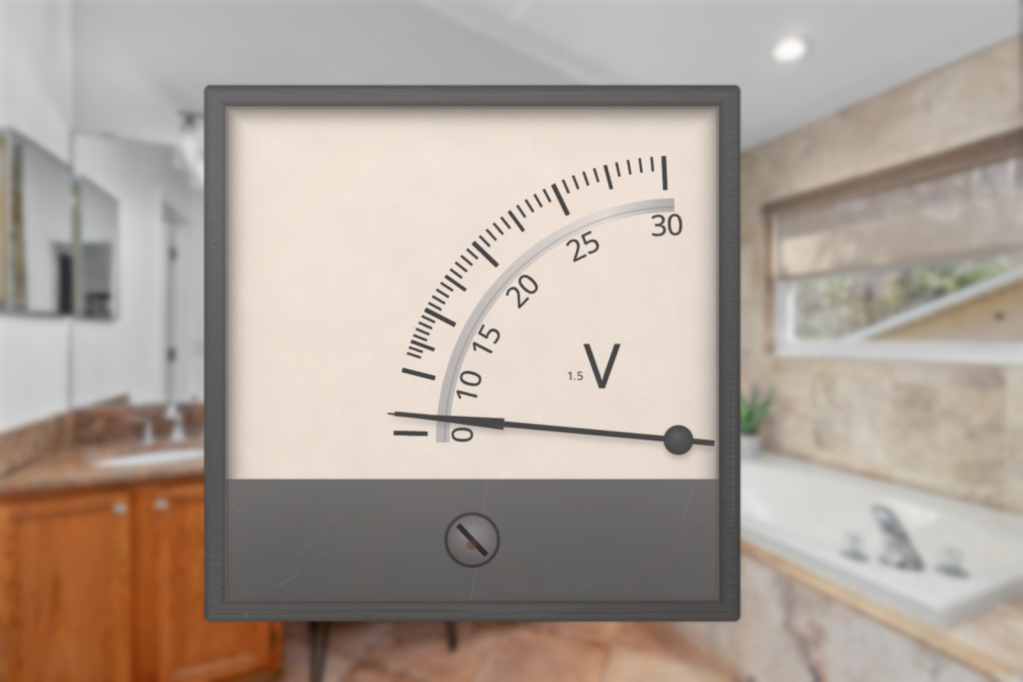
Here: 5 V
